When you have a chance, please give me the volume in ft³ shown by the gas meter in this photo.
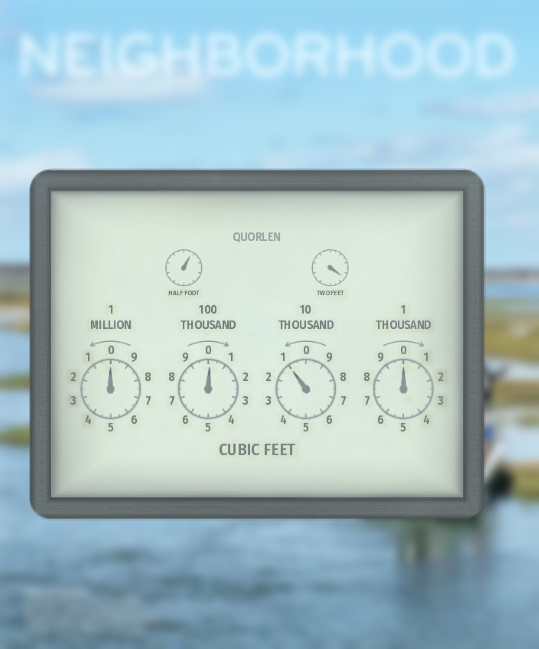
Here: 1000 ft³
